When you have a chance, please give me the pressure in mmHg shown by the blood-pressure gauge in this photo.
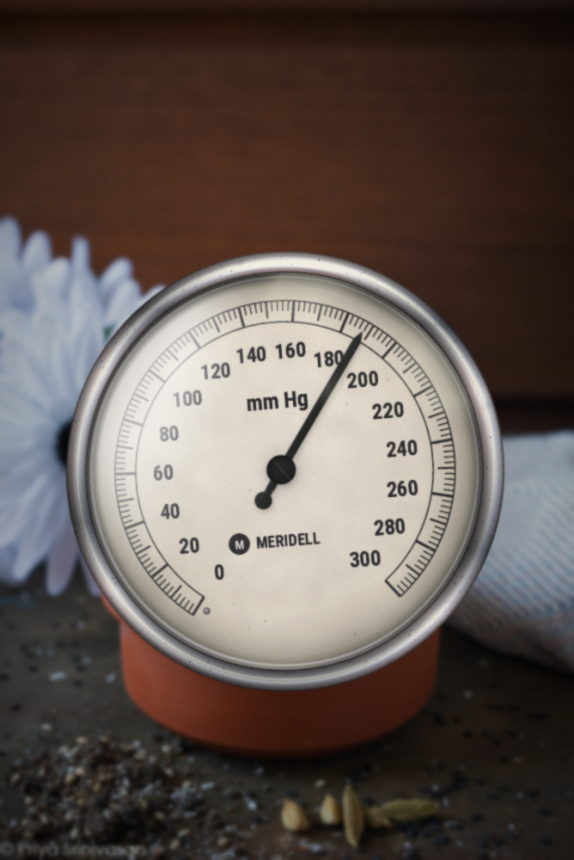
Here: 188 mmHg
